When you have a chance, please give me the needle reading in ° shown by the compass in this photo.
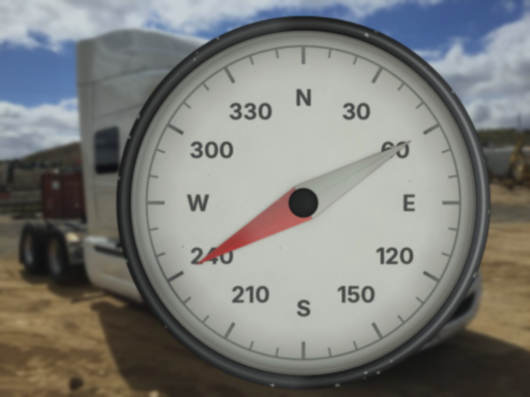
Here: 240 °
